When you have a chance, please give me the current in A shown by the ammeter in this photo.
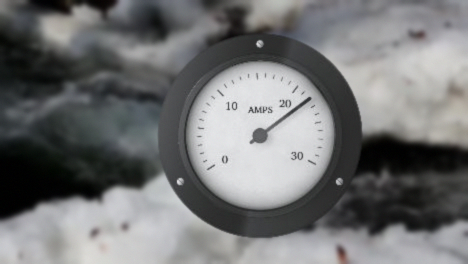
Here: 22 A
